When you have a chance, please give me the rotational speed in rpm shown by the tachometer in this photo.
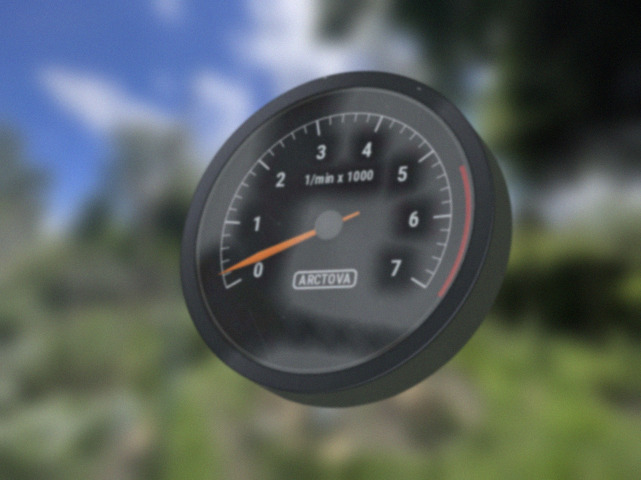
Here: 200 rpm
